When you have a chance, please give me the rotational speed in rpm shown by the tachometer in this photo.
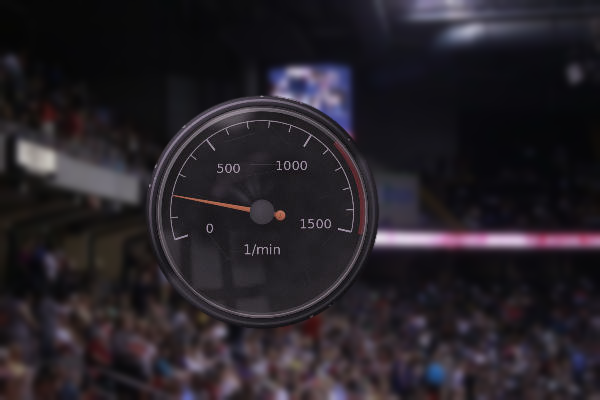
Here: 200 rpm
